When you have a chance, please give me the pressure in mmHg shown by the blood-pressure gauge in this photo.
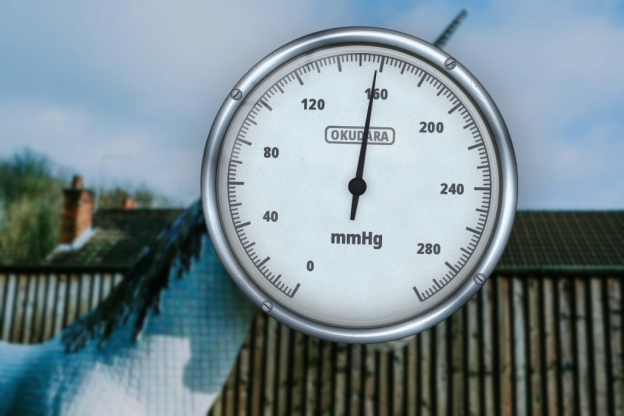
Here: 158 mmHg
